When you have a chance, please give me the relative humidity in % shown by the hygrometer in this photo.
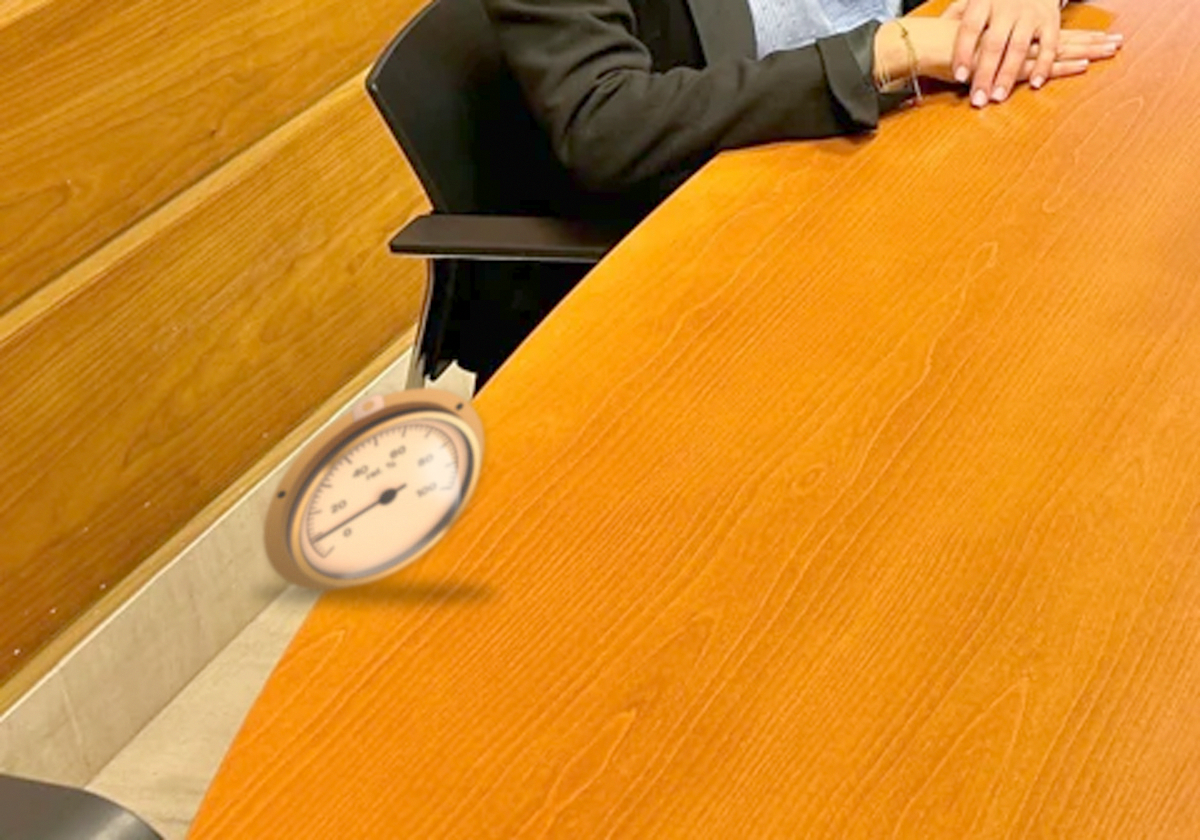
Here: 10 %
